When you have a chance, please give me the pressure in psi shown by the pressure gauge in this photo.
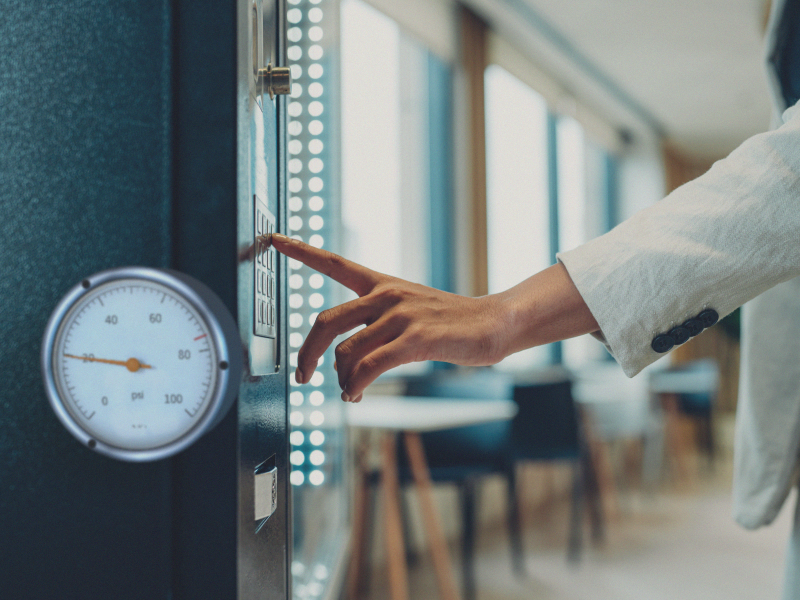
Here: 20 psi
